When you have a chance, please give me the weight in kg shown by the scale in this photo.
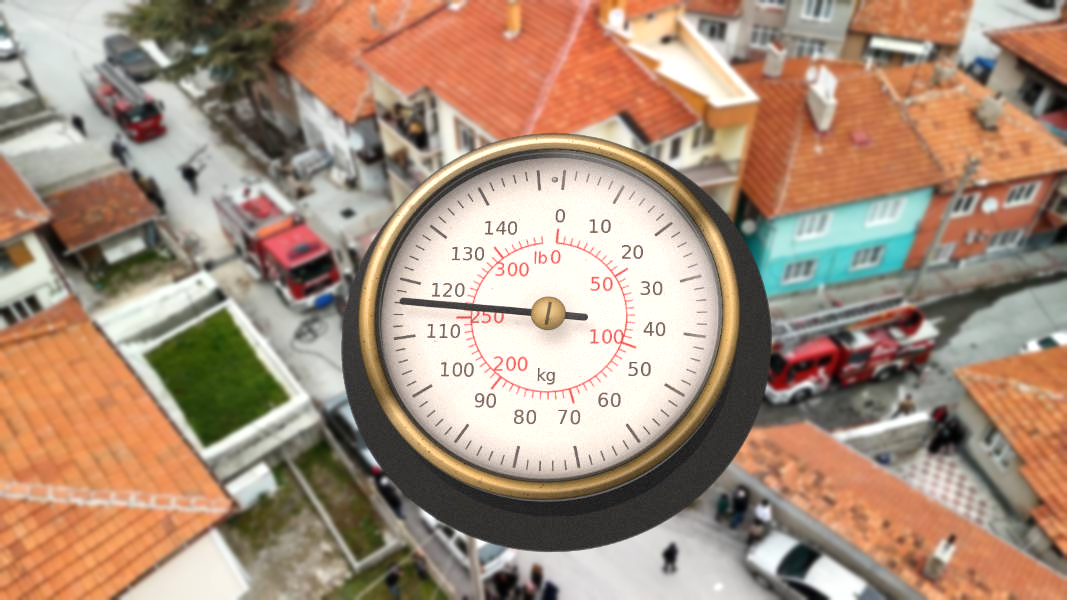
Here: 116 kg
